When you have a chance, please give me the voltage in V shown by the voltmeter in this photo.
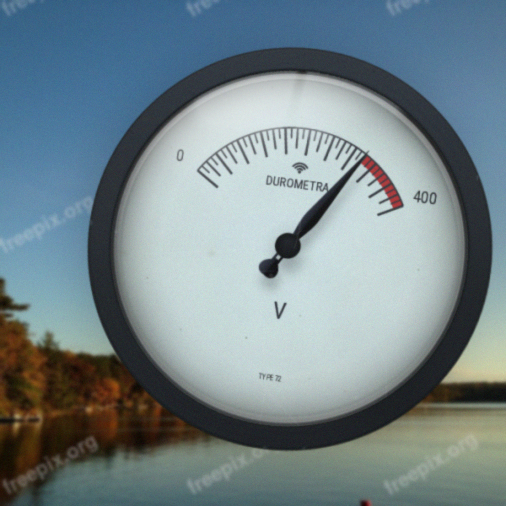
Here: 300 V
